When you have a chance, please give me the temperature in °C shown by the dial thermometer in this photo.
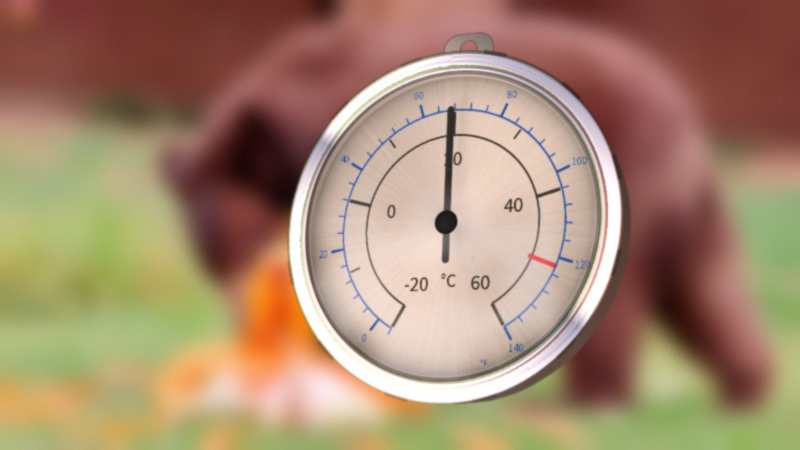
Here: 20 °C
